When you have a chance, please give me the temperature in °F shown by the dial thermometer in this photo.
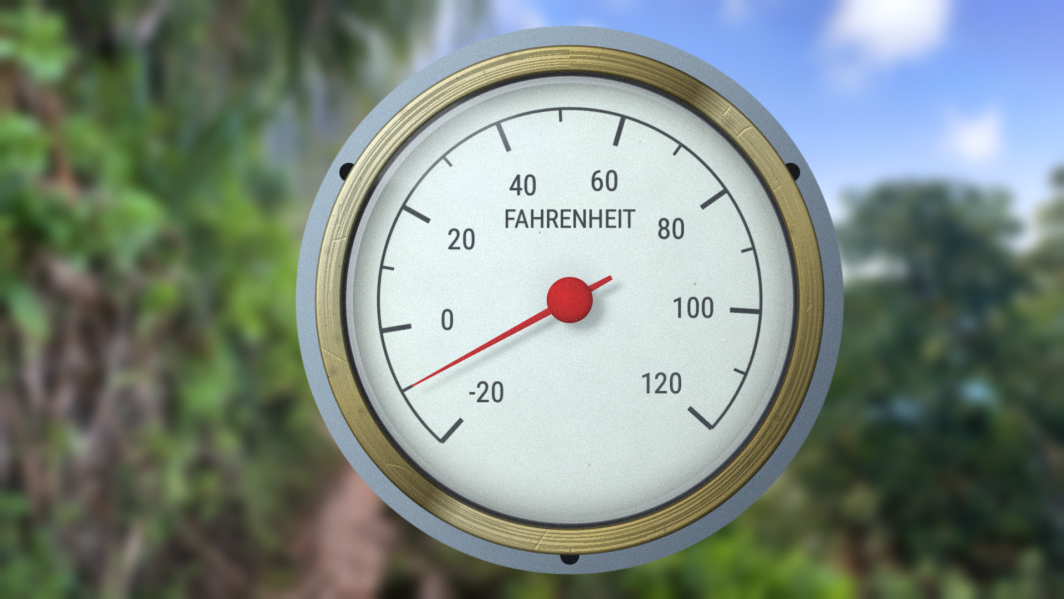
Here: -10 °F
